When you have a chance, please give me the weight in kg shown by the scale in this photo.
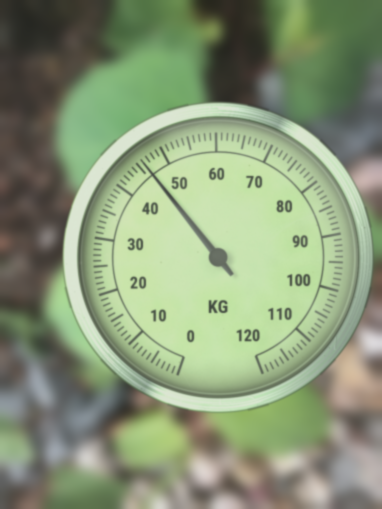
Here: 46 kg
